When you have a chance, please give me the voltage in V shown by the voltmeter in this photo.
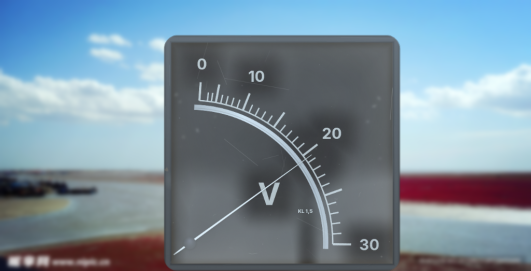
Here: 20.5 V
